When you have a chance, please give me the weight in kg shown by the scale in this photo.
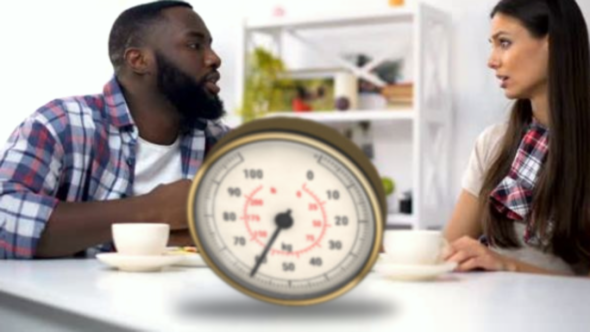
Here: 60 kg
